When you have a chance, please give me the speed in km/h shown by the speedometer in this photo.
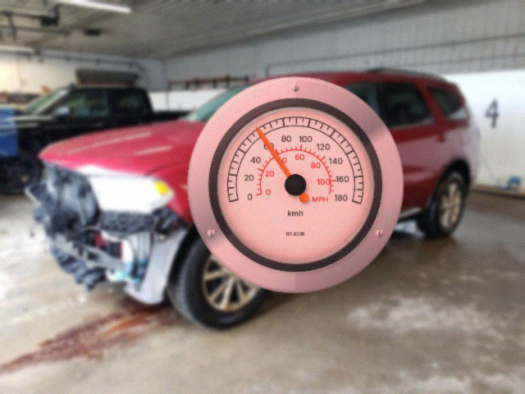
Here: 60 km/h
